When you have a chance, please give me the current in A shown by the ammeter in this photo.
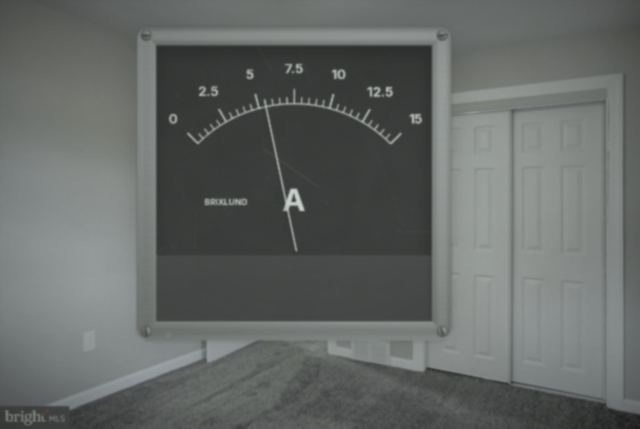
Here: 5.5 A
